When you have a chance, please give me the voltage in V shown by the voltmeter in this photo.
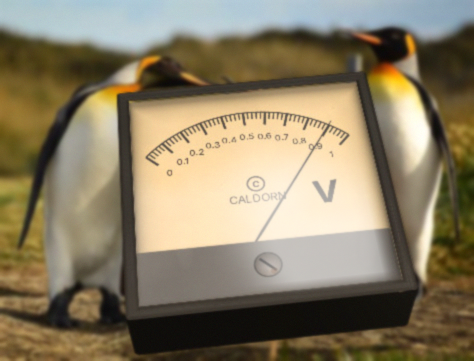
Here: 0.9 V
